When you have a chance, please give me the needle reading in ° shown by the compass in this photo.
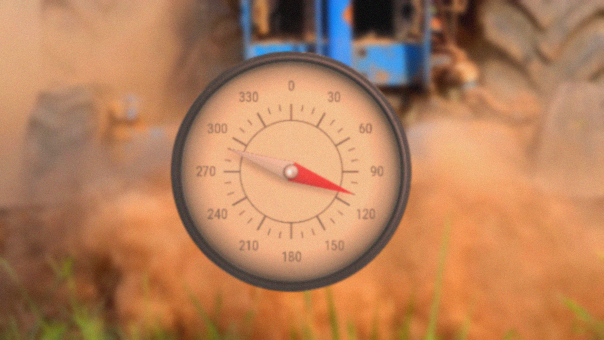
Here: 110 °
